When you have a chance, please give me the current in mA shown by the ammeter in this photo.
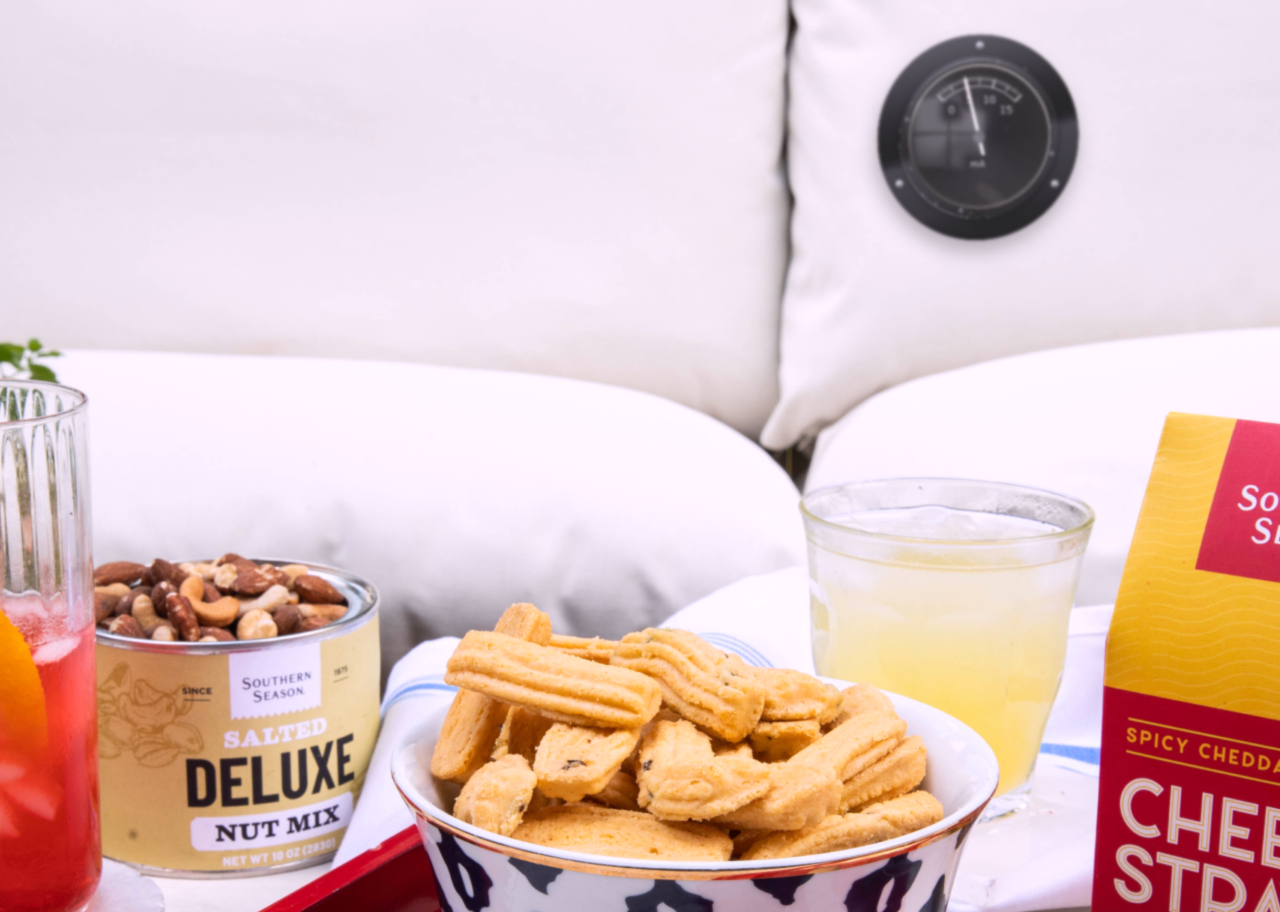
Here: 5 mA
